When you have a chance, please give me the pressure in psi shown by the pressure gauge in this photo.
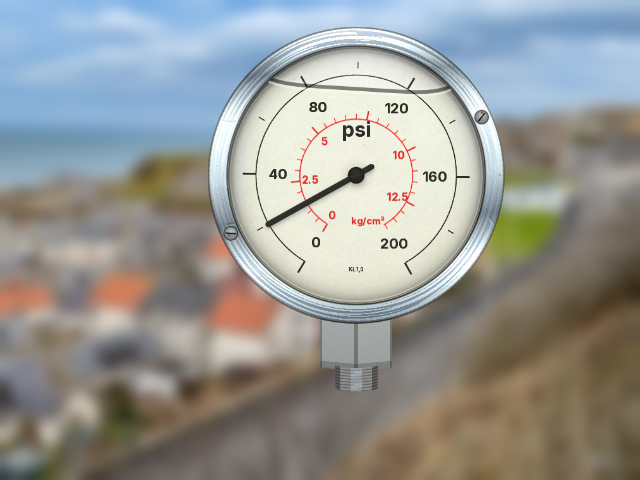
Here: 20 psi
